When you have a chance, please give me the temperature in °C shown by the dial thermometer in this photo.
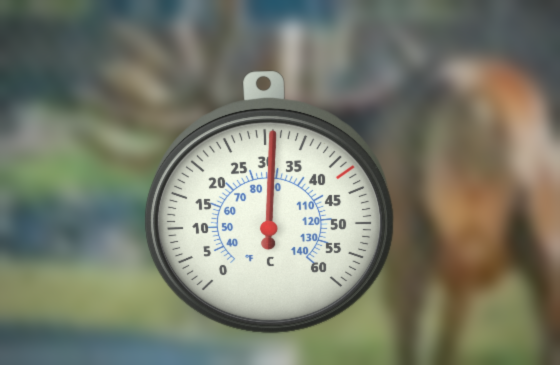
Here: 31 °C
